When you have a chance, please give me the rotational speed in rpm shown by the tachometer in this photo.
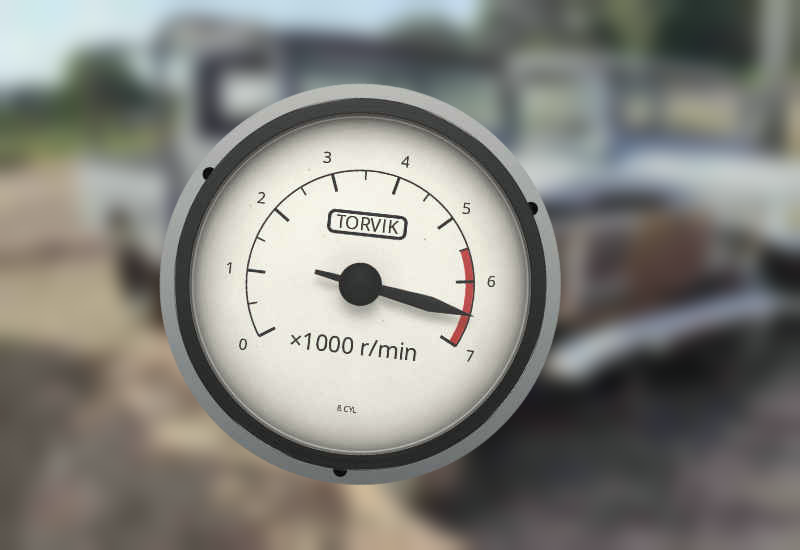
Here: 6500 rpm
